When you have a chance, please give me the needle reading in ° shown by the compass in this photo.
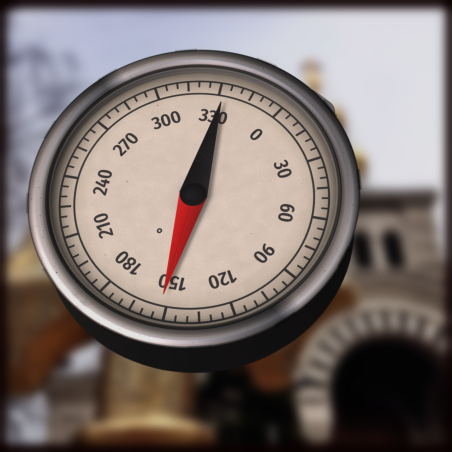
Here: 152.5 °
